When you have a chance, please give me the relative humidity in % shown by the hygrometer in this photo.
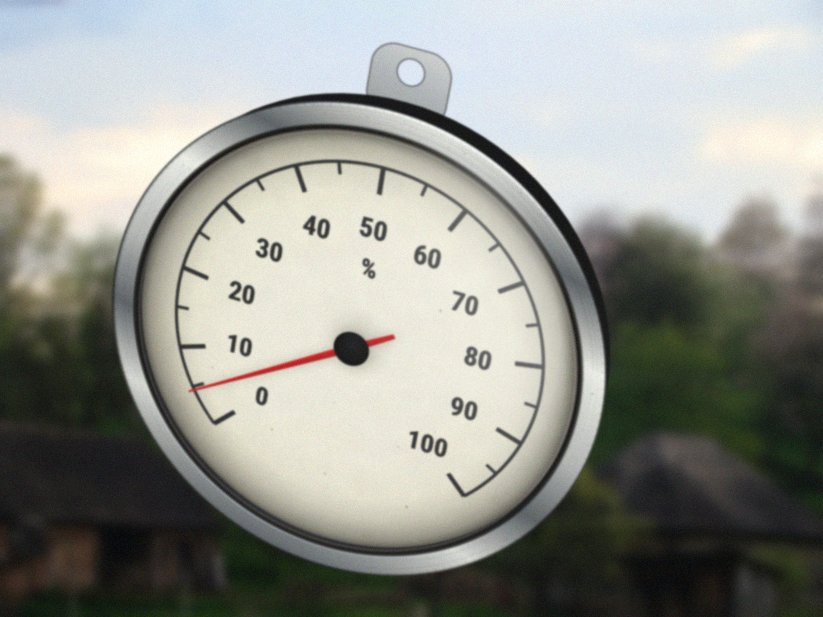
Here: 5 %
